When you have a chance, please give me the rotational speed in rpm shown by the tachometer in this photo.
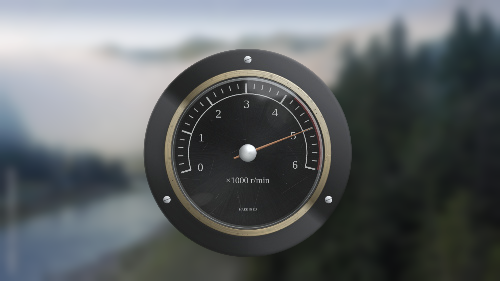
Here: 5000 rpm
